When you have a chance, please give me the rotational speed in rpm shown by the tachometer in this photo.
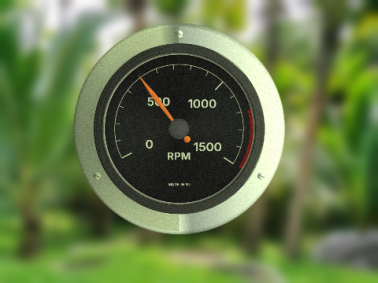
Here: 500 rpm
